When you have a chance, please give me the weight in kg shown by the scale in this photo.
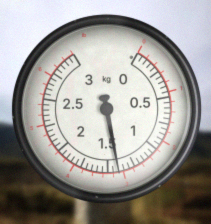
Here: 1.4 kg
